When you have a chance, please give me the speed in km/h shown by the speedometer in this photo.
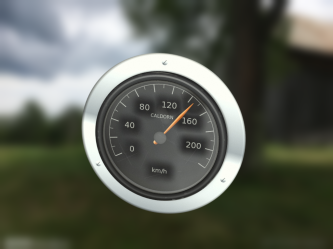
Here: 145 km/h
